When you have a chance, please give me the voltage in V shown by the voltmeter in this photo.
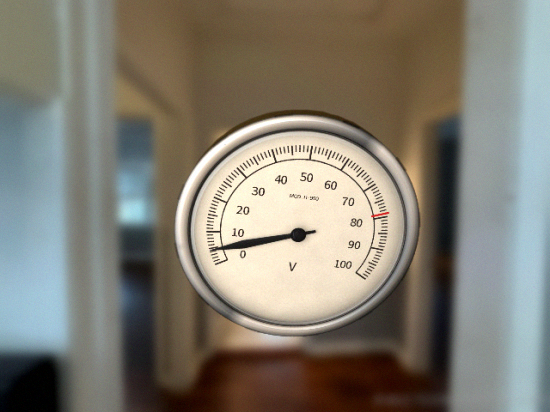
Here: 5 V
